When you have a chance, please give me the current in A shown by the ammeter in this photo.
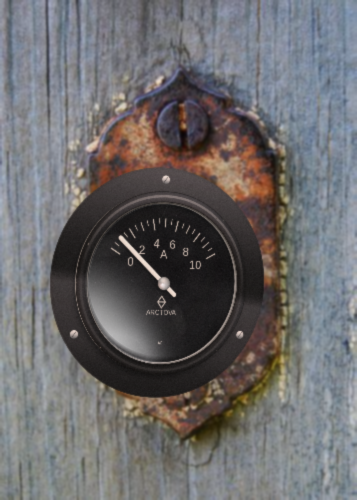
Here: 1 A
